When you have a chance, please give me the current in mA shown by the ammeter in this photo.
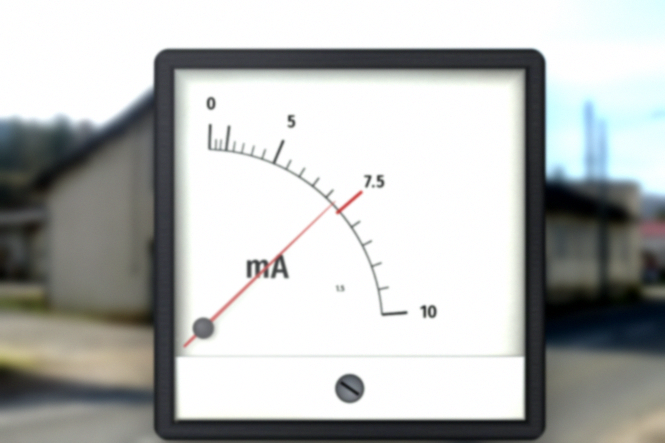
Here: 7.25 mA
